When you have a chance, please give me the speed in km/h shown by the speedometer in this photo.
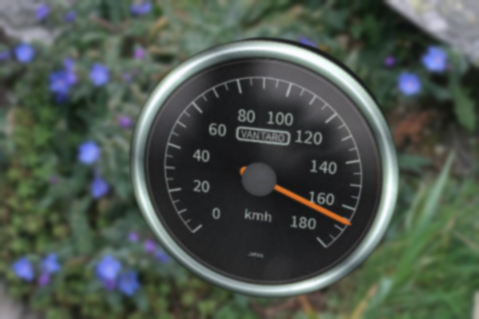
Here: 165 km/h
